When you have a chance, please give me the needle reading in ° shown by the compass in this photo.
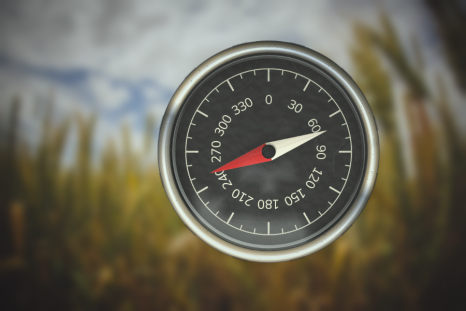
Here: 250 °
